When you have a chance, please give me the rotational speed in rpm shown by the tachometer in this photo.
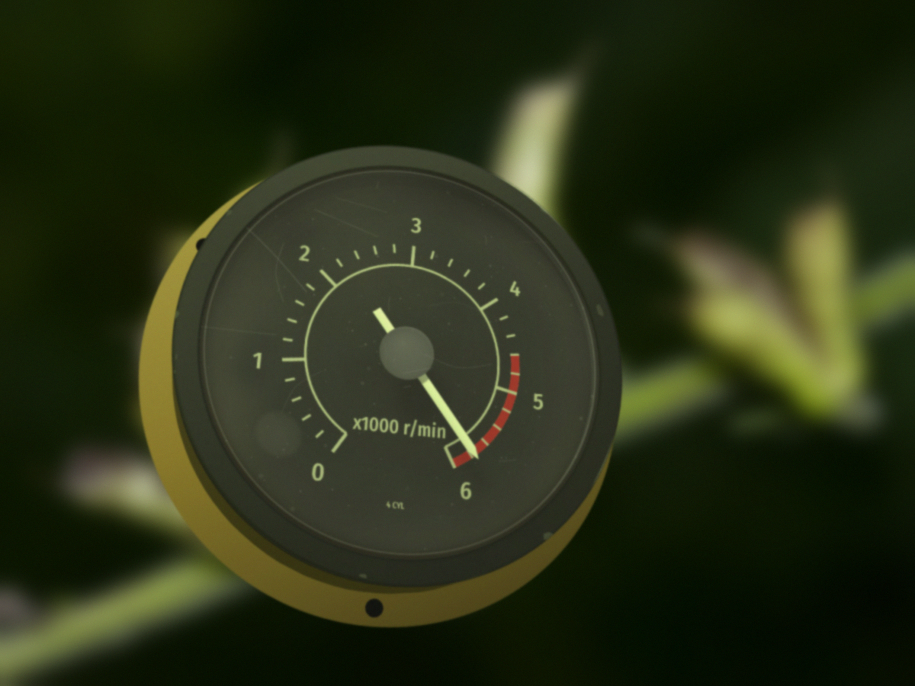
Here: 5800 rpm
